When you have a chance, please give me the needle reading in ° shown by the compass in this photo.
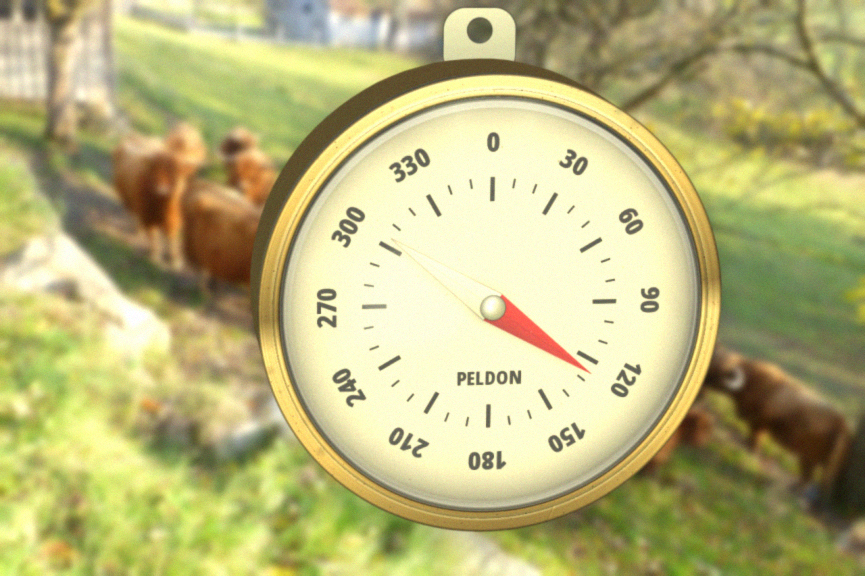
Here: 125 °
